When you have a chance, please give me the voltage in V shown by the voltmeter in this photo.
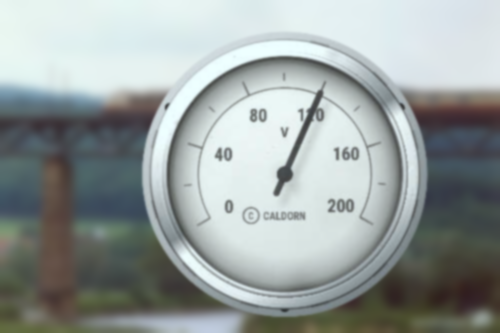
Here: 120 V
